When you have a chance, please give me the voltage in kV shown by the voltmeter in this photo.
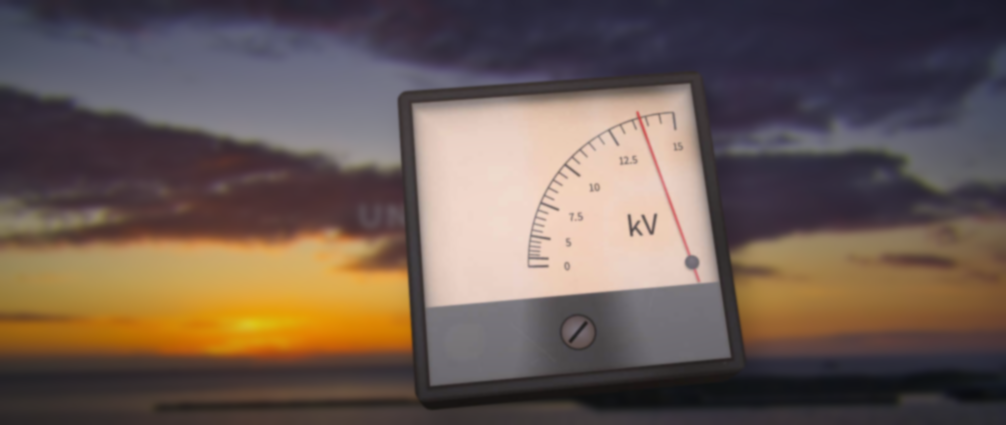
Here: 13.75 kV
